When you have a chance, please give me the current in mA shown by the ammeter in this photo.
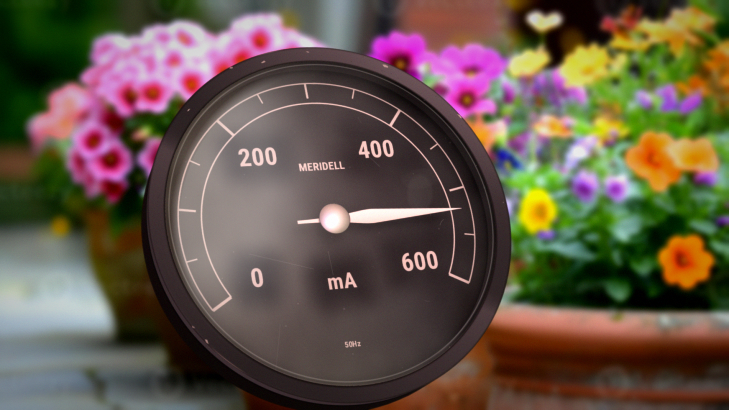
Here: 525 mA
